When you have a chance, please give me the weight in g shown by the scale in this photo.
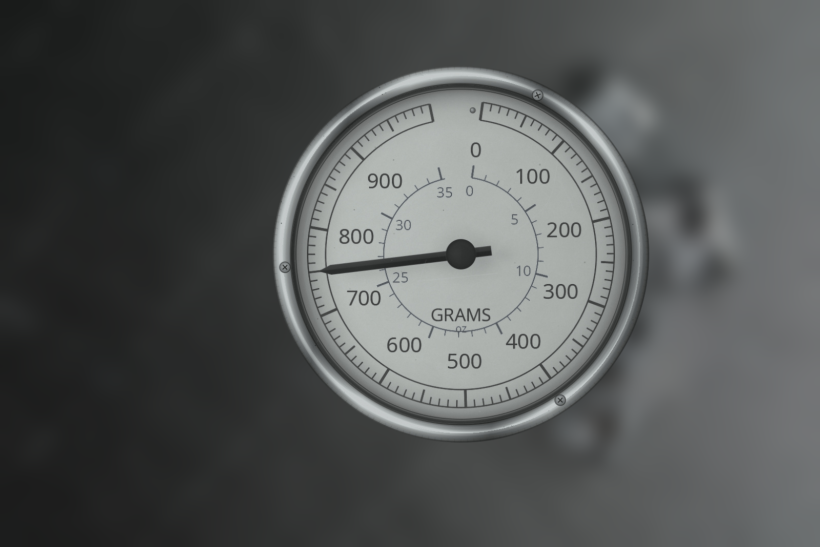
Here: 750 g
